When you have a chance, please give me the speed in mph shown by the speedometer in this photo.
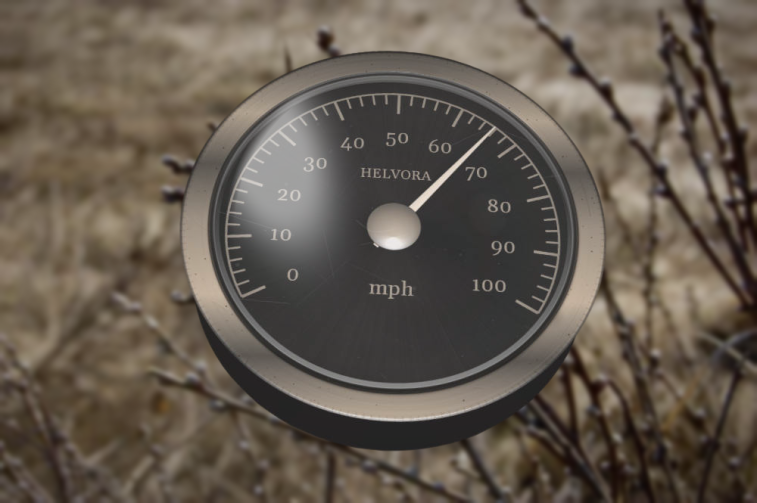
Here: 66 mph
